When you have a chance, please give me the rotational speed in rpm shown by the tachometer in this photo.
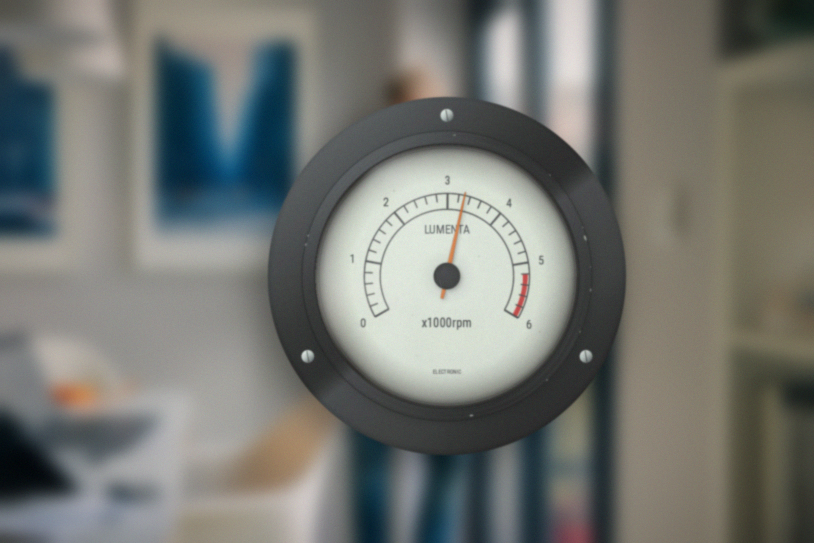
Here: 3300 rpm
